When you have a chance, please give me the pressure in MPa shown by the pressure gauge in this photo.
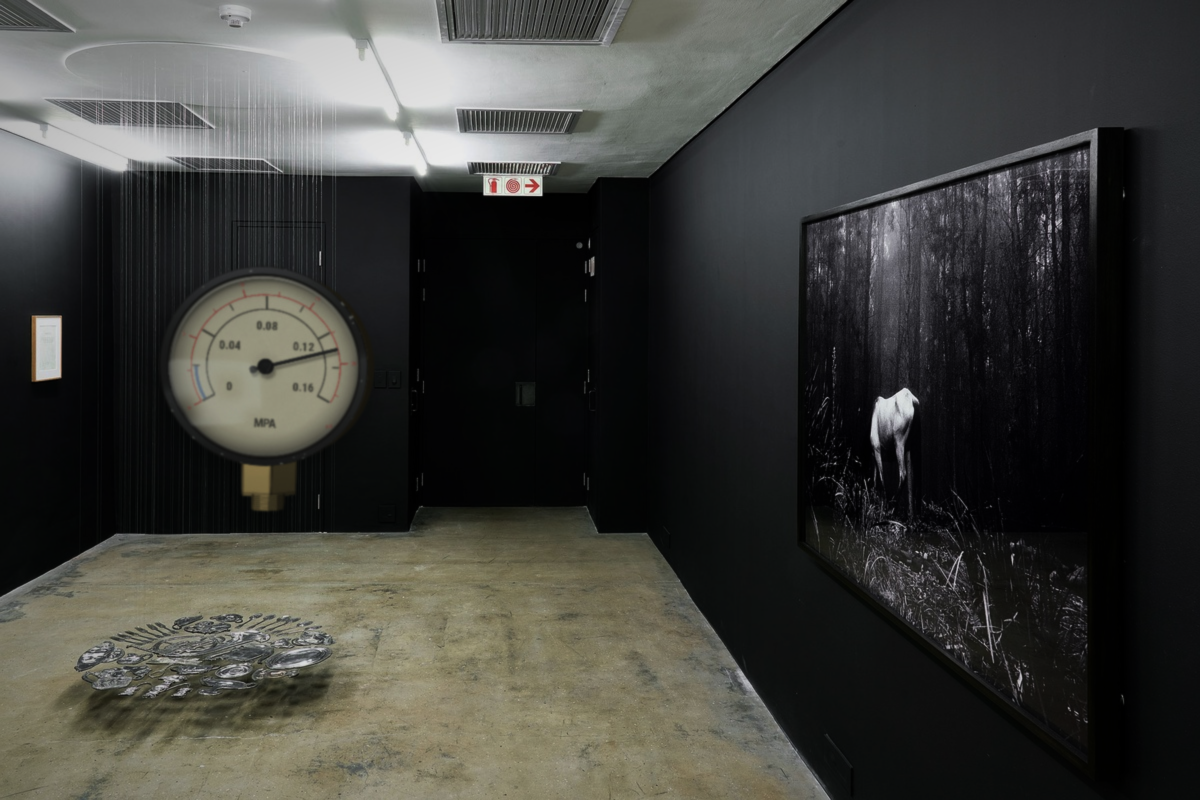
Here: 0.13 MPa
